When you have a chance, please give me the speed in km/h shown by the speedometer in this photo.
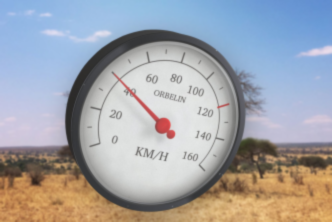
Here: 40 km/h
